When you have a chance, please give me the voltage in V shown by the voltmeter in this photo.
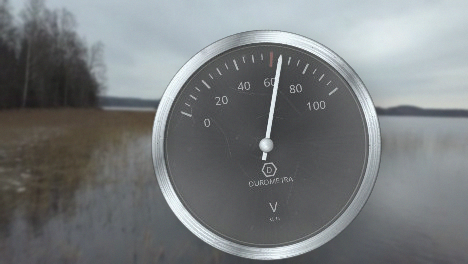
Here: 65 V
